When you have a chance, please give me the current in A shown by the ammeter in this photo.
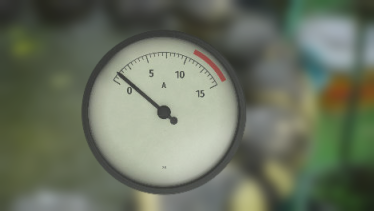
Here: 1 A
